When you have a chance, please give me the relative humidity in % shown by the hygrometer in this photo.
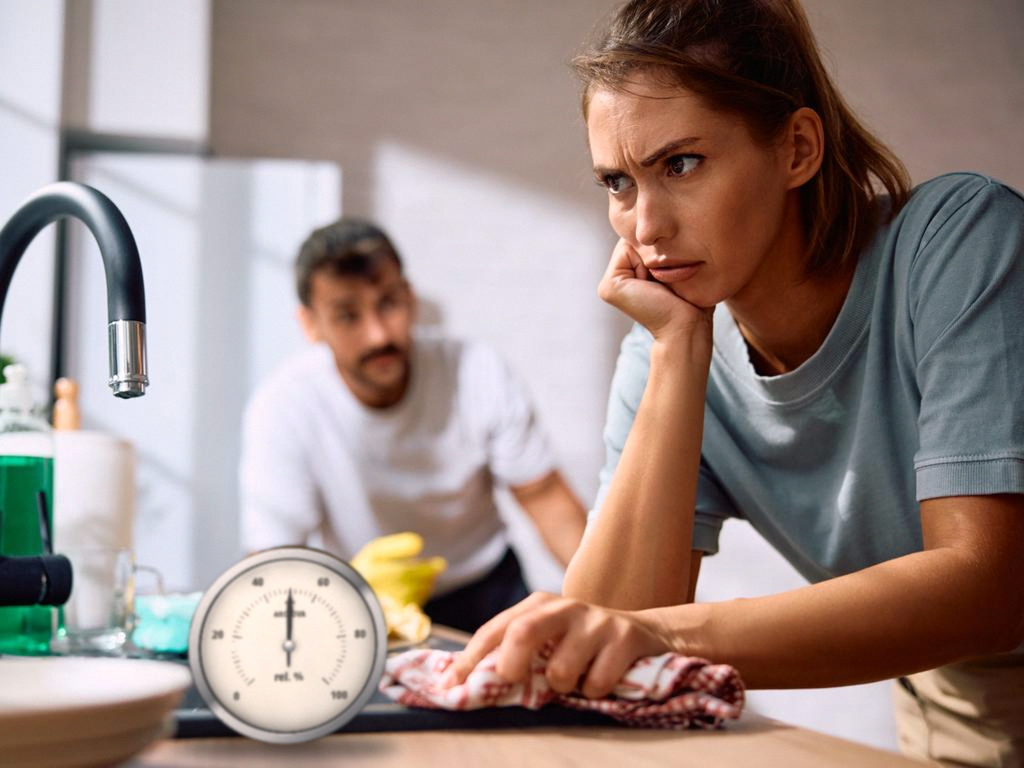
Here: 50 %
